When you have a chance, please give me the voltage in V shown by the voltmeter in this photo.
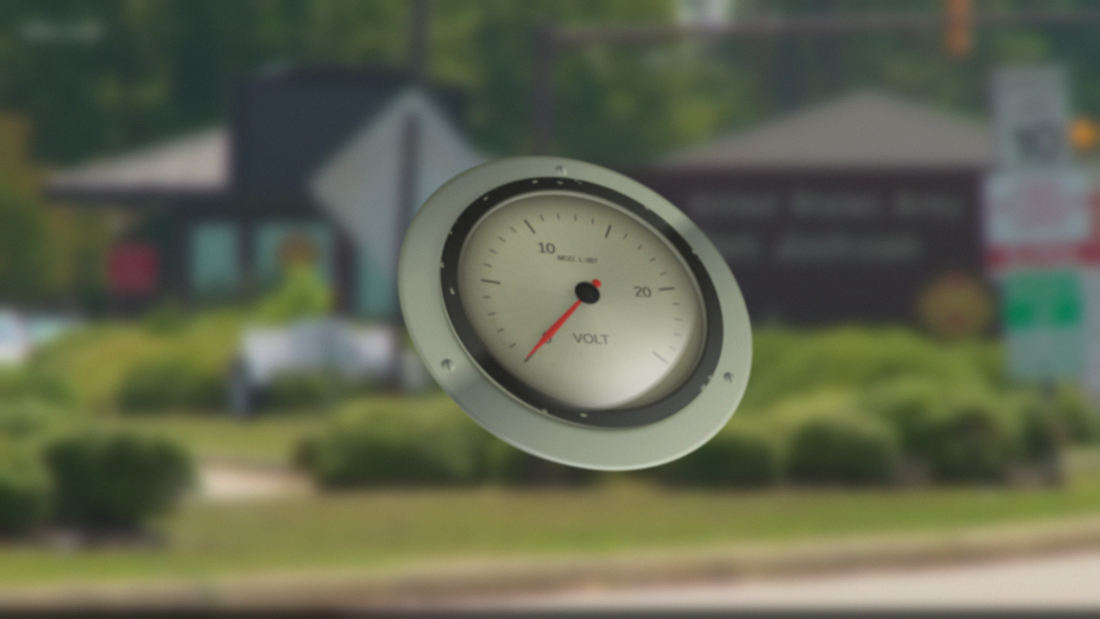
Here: 0 V
